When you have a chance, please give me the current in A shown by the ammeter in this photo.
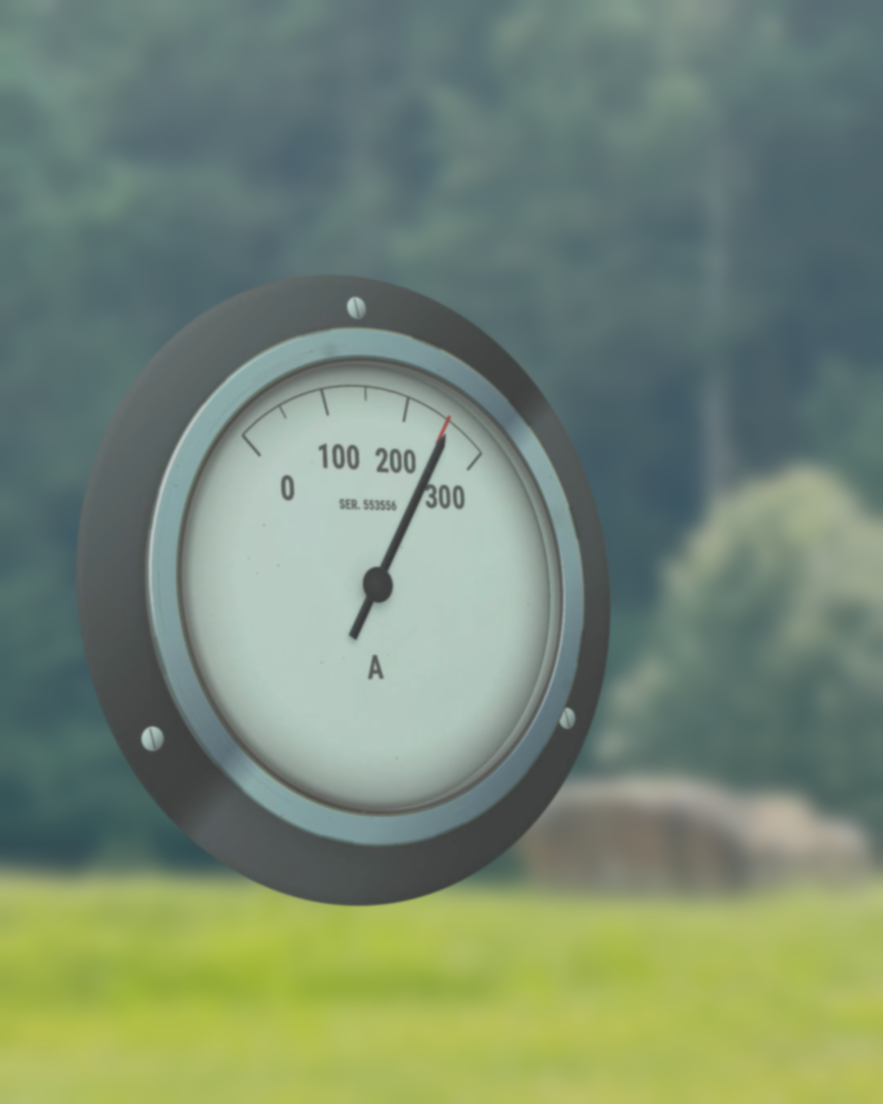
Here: 250 A
